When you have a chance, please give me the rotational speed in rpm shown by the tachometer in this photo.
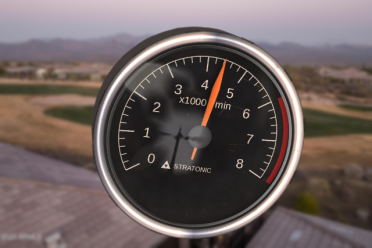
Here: 4400 rpm
